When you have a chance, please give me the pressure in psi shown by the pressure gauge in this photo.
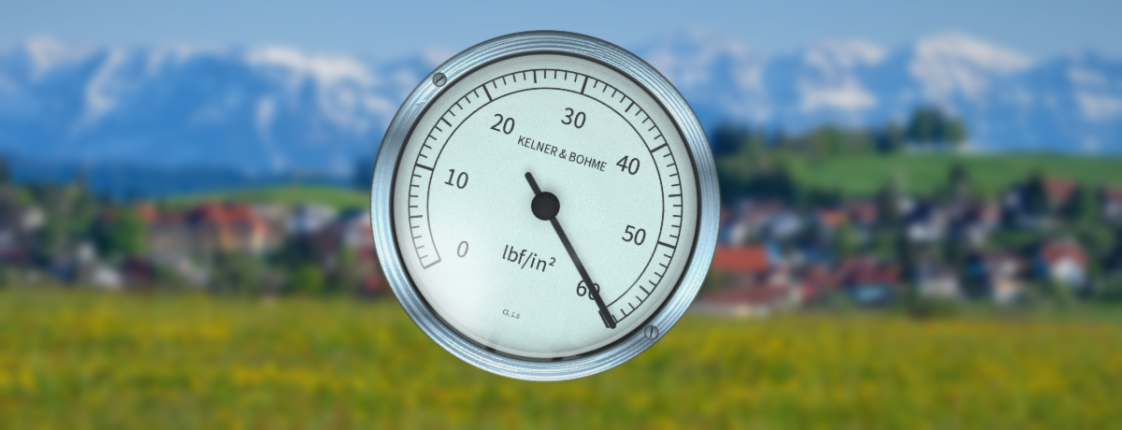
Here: 59.5 psi
